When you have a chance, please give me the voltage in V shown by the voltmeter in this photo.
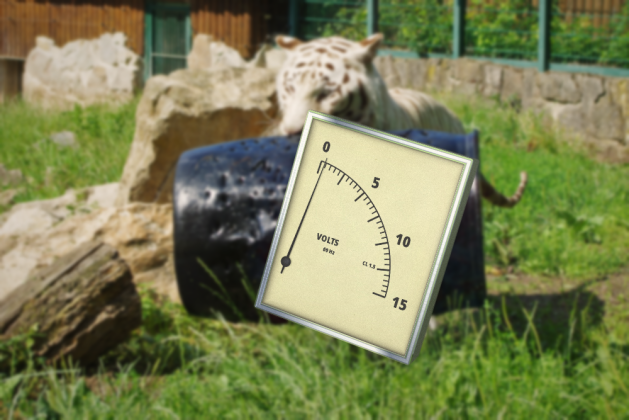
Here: 0.5 V
